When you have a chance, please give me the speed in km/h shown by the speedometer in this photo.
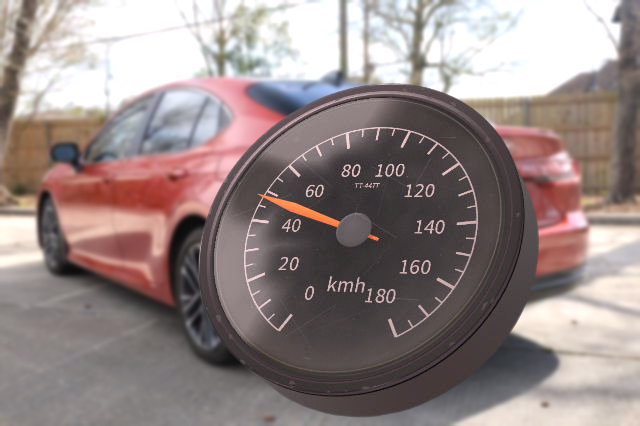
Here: 47.5 km/h
